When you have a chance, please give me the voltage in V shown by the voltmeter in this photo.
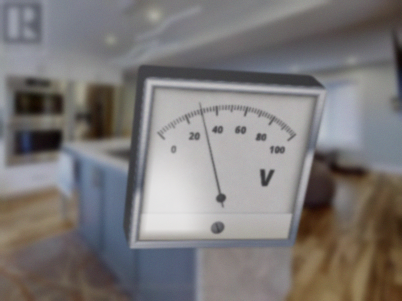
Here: 30 V
